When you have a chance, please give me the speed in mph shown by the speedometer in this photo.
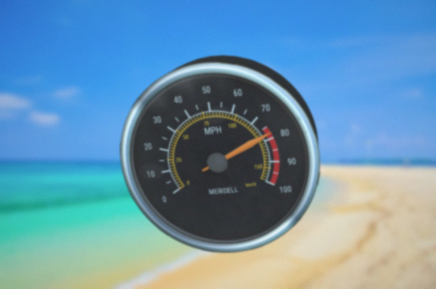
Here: 77.5 mph
